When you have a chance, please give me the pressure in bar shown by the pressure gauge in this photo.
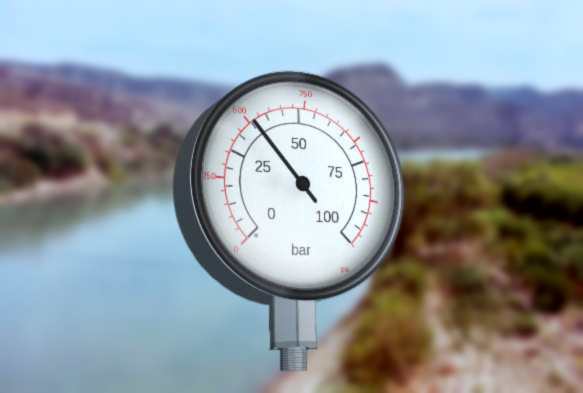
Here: 35 bar
